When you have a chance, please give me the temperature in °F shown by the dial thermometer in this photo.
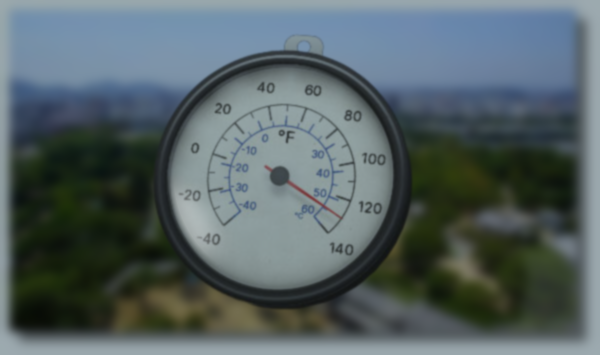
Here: 130 °F
